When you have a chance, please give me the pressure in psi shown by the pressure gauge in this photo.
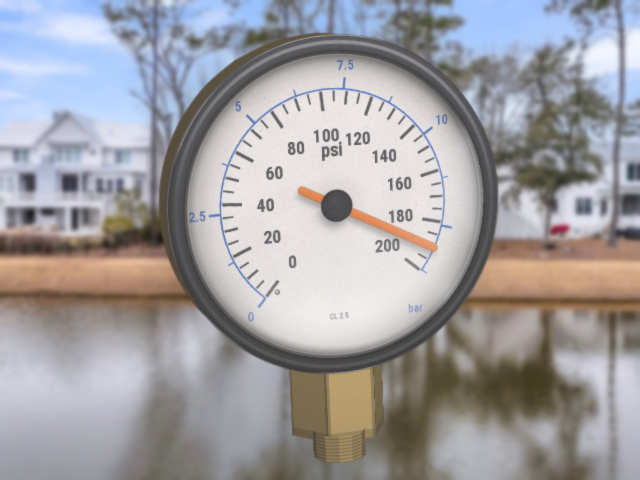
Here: 190 psi
